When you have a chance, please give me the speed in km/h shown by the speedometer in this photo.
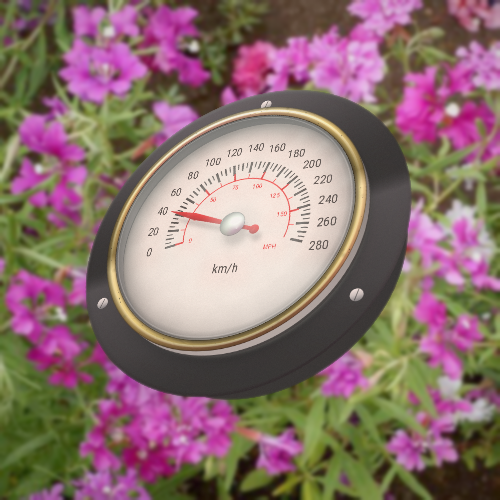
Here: 40 km/h
